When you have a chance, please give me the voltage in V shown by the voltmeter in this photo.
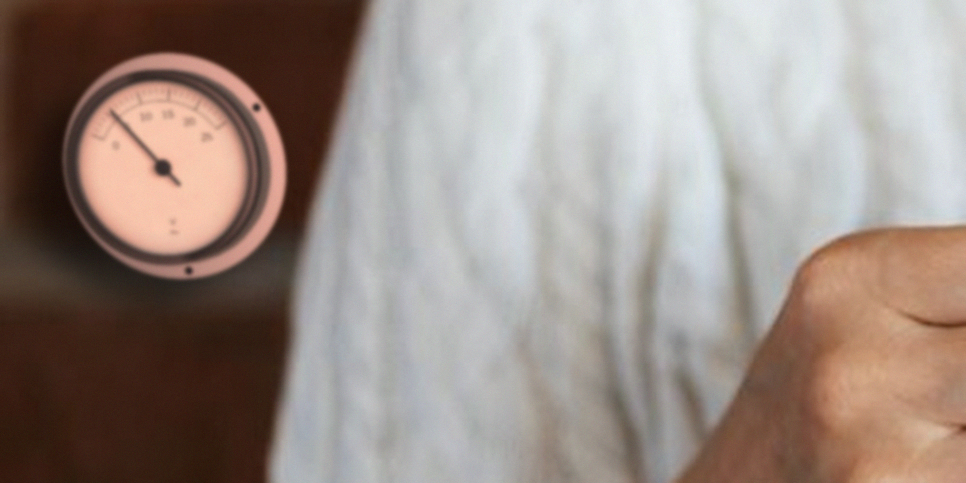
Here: 5 V
